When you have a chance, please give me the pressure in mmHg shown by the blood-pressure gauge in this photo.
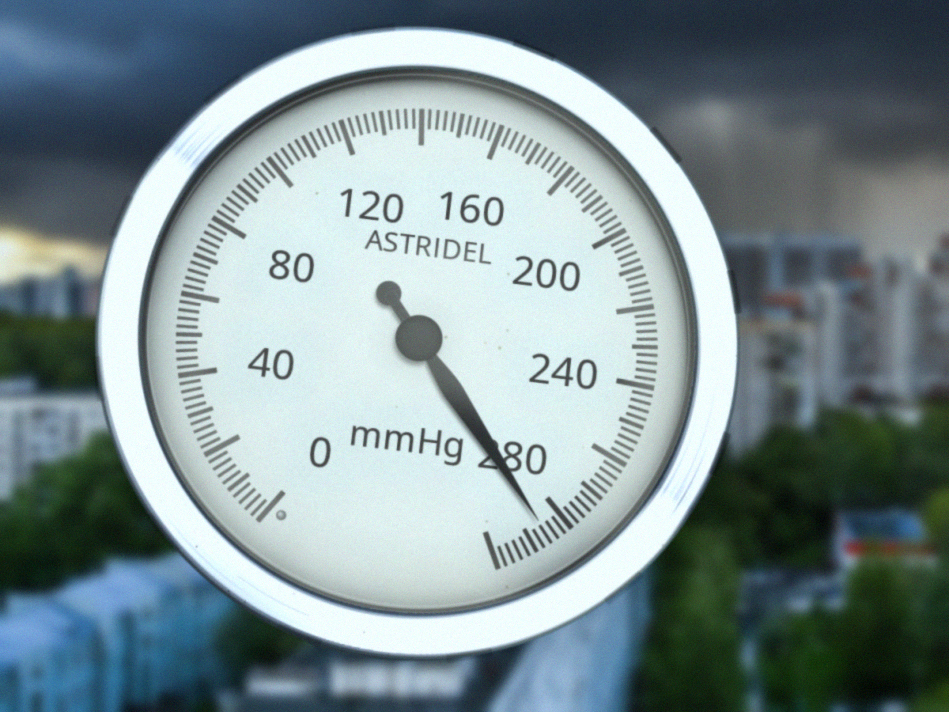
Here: 286 mmHg
